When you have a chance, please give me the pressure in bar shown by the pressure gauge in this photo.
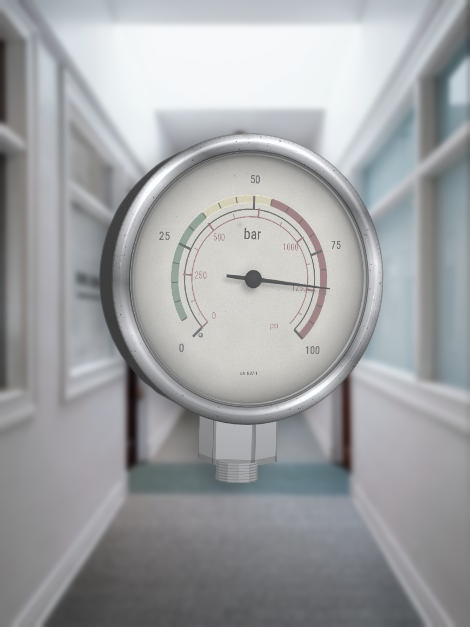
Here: 85 bar
